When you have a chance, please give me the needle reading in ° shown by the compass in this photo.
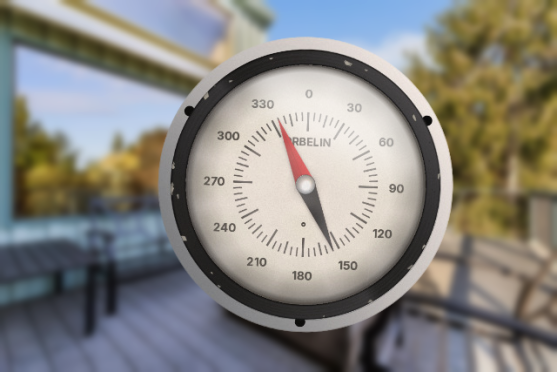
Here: 335 °
